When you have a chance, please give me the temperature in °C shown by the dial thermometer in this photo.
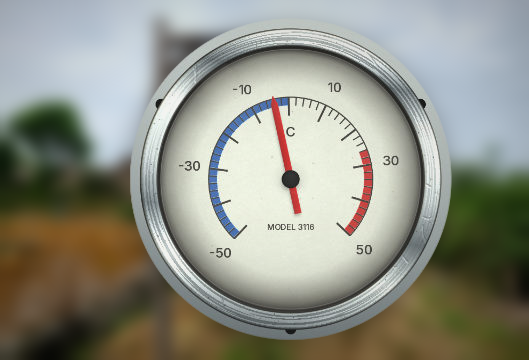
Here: -4 °C
